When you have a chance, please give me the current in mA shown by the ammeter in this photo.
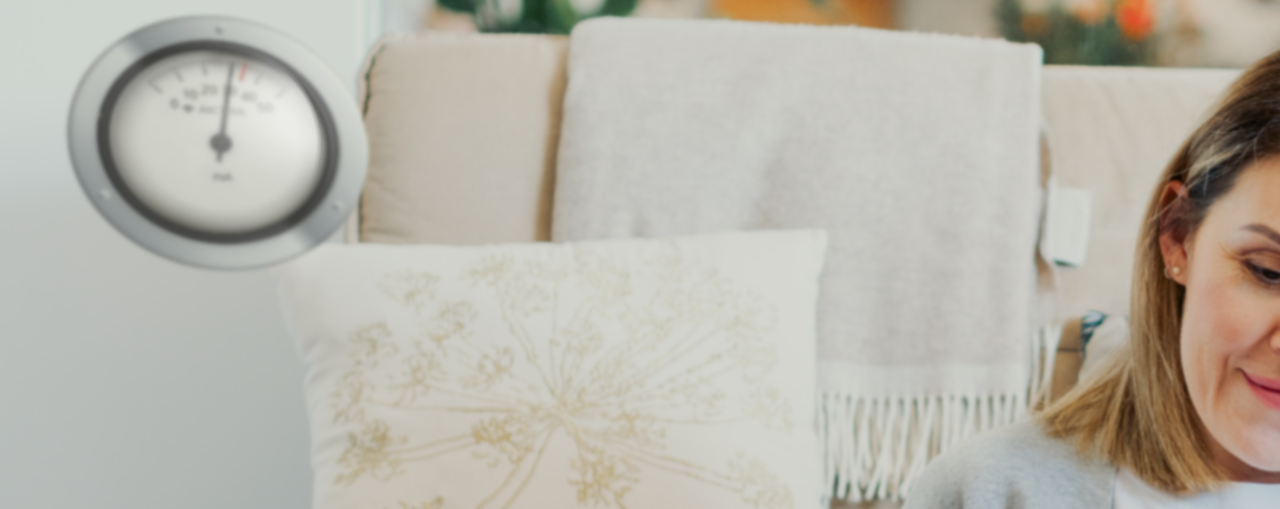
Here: 30 mA
